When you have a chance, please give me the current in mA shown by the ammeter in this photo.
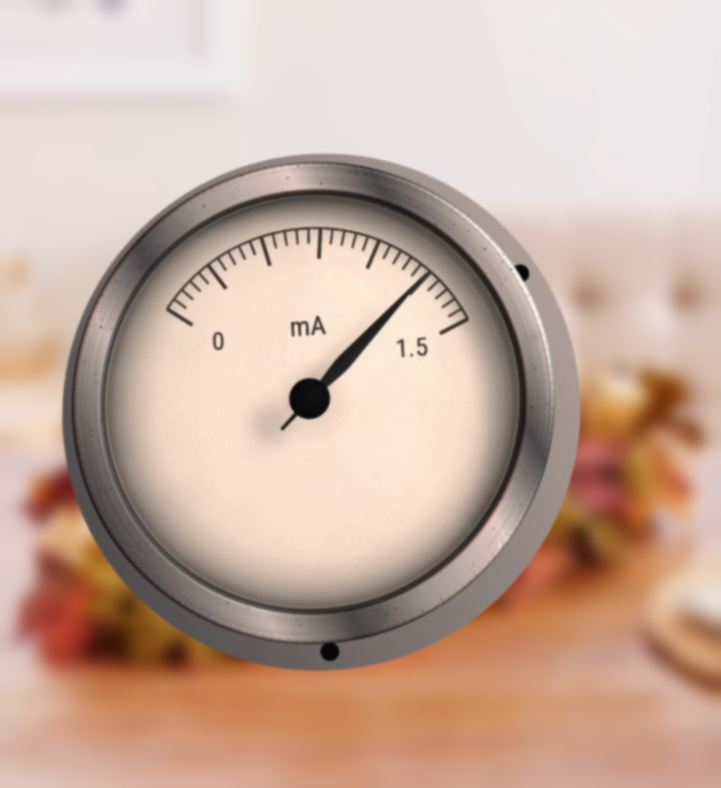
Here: 1.25 mA
